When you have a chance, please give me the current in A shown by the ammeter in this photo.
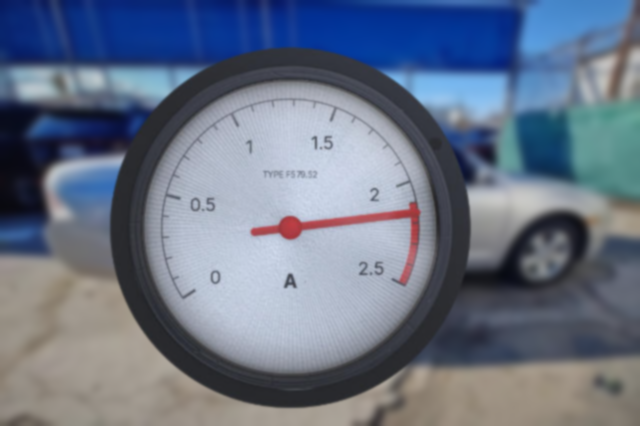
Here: 2.15 A
